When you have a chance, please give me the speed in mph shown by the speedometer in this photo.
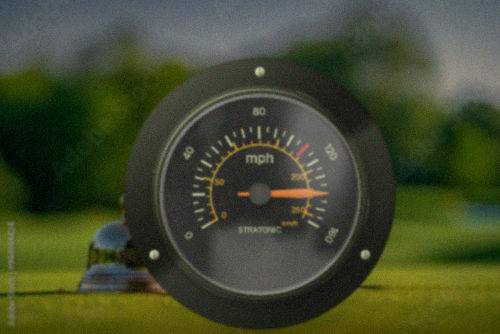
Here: 140 mph
